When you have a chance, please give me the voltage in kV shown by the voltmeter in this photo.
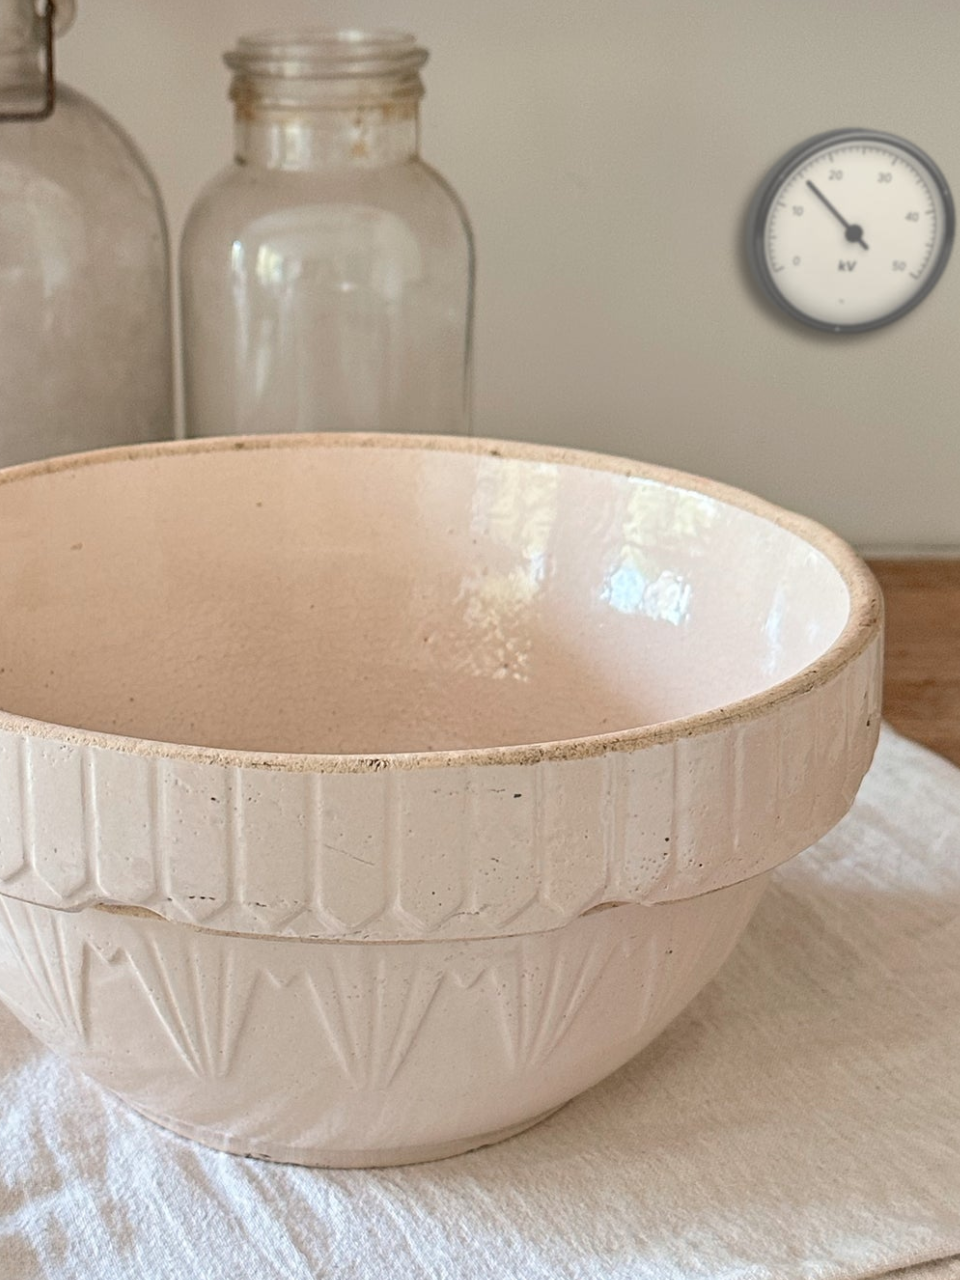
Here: 15 kV
